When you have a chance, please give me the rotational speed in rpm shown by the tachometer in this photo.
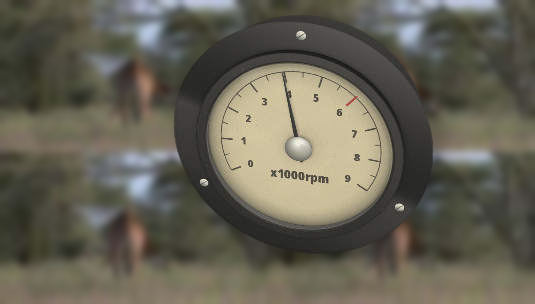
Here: 4000 rpm
